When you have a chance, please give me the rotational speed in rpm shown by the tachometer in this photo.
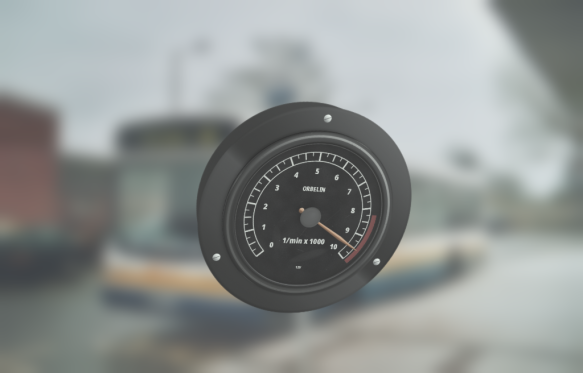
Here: 9500 rpm
